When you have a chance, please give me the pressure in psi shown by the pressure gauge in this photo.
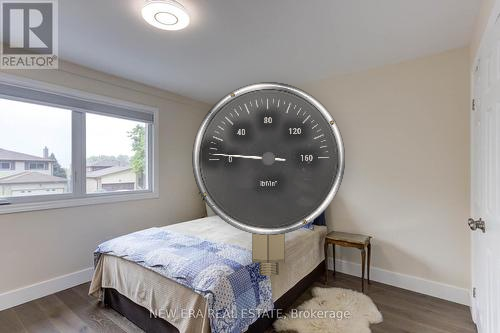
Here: 5 psi
